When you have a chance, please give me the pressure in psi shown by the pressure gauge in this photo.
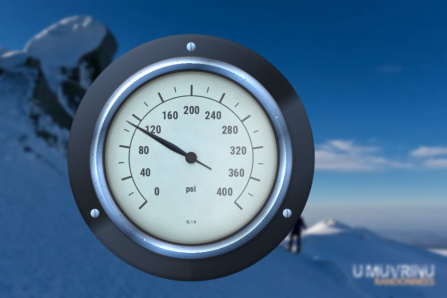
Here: 110 psi
